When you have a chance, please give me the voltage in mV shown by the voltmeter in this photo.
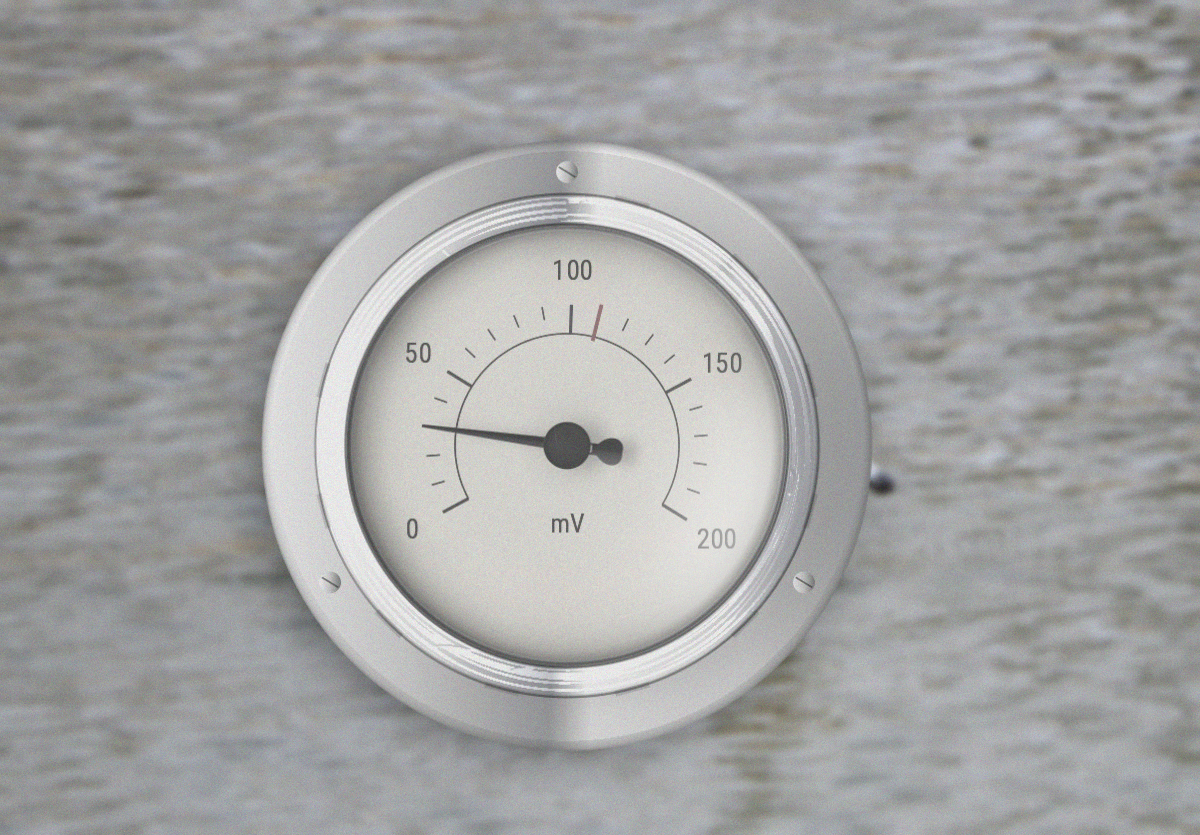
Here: 30 mV
